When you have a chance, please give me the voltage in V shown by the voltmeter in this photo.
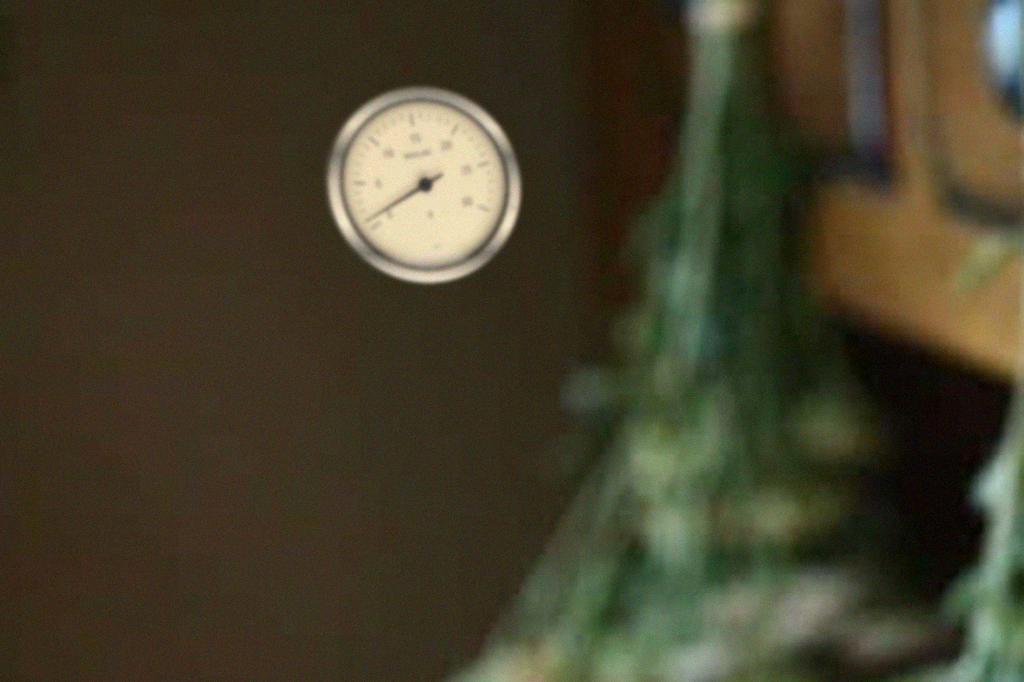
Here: 1 V
